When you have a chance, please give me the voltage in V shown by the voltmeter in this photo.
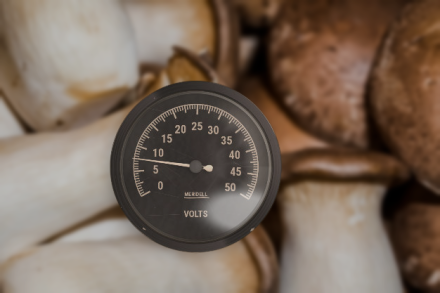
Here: 7.5 V
